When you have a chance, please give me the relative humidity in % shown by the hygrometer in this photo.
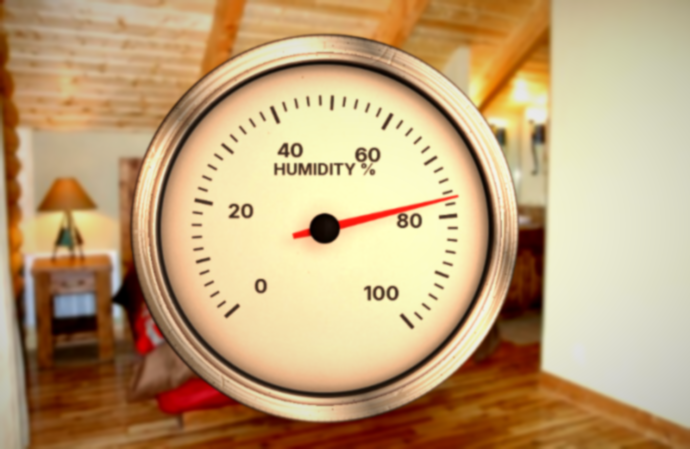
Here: 77 %
